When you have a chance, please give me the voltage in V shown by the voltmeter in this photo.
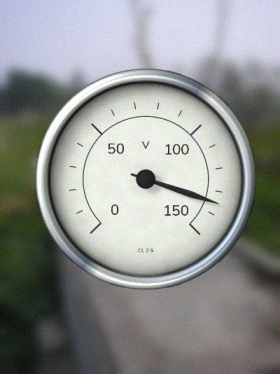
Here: 135 V
